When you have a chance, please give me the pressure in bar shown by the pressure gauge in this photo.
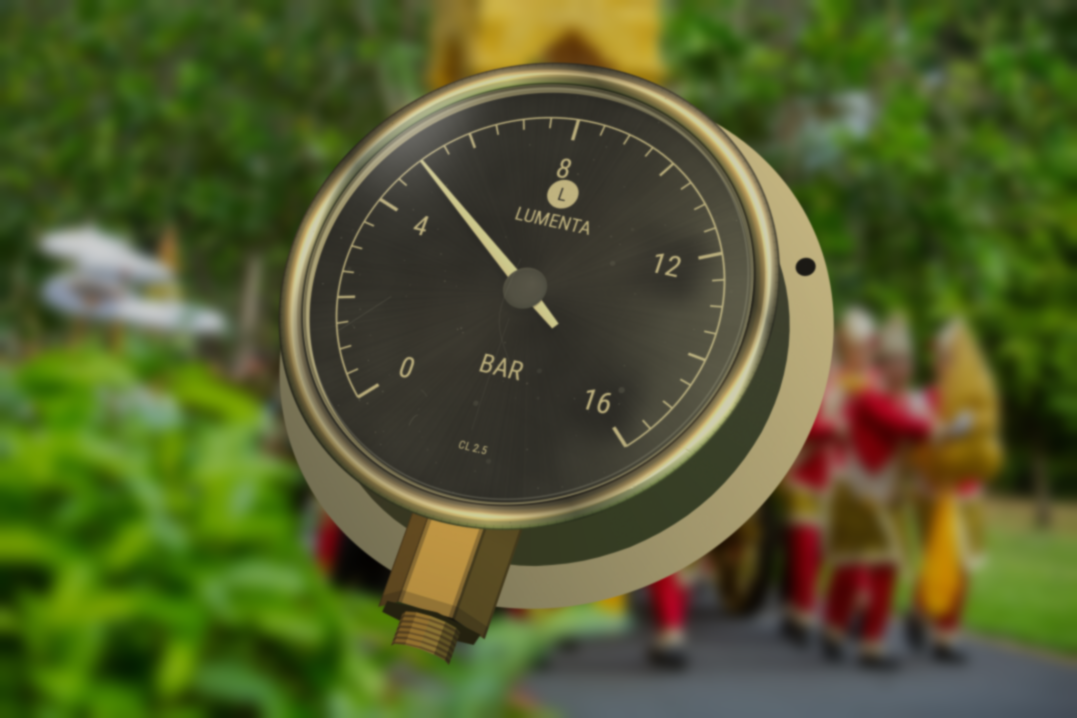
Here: 5 bar
